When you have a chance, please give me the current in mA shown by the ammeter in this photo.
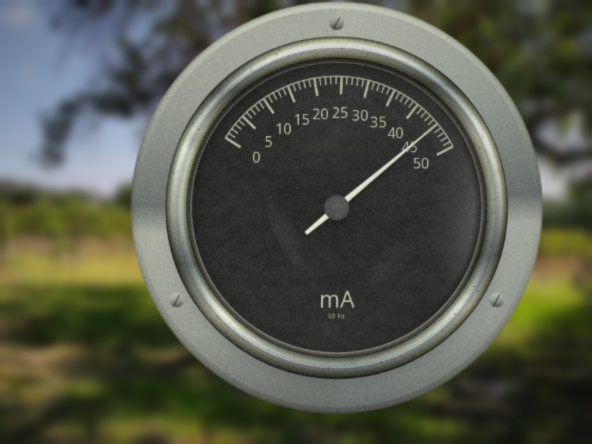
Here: 45 mA
